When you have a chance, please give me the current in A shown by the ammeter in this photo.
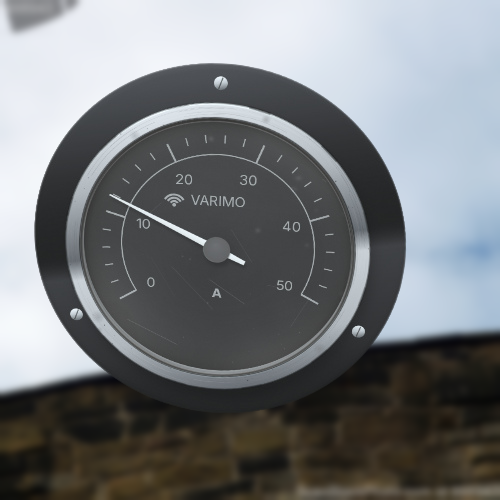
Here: 12 A
